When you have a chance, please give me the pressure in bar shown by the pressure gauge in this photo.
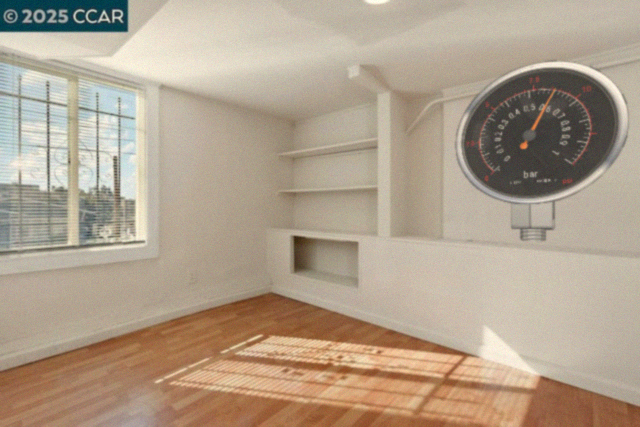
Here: 0.6 bar
